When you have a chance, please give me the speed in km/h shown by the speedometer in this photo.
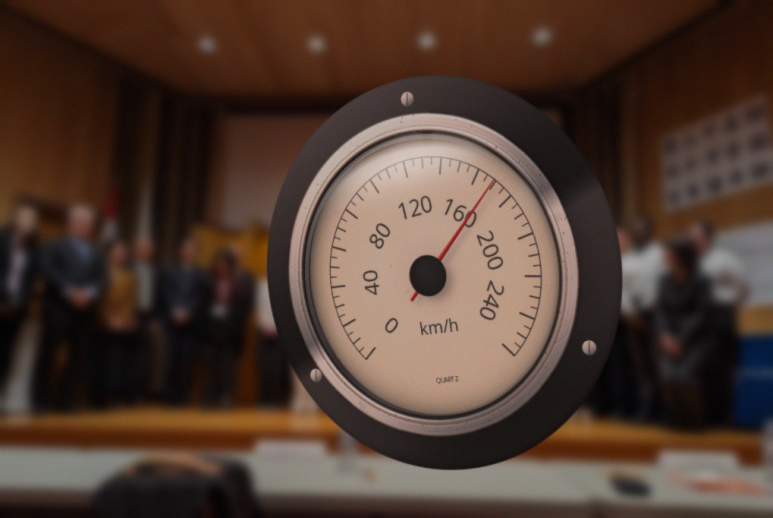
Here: 170 km/h
